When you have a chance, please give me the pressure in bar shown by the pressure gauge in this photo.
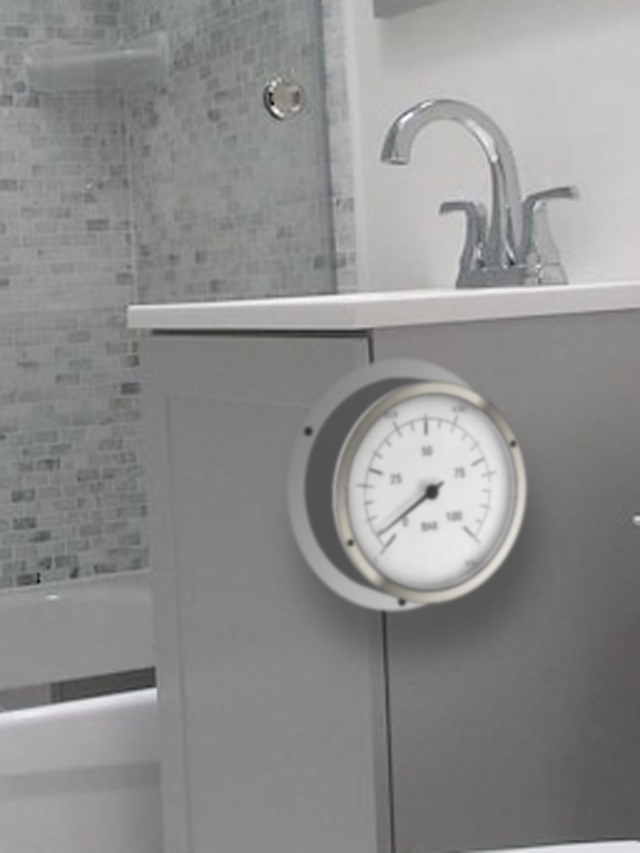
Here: 5 bar
